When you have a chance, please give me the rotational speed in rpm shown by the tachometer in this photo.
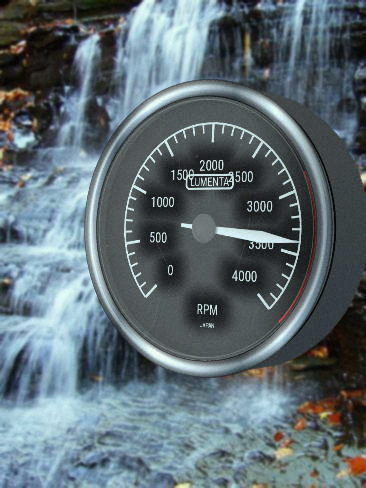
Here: 3400 rpm
